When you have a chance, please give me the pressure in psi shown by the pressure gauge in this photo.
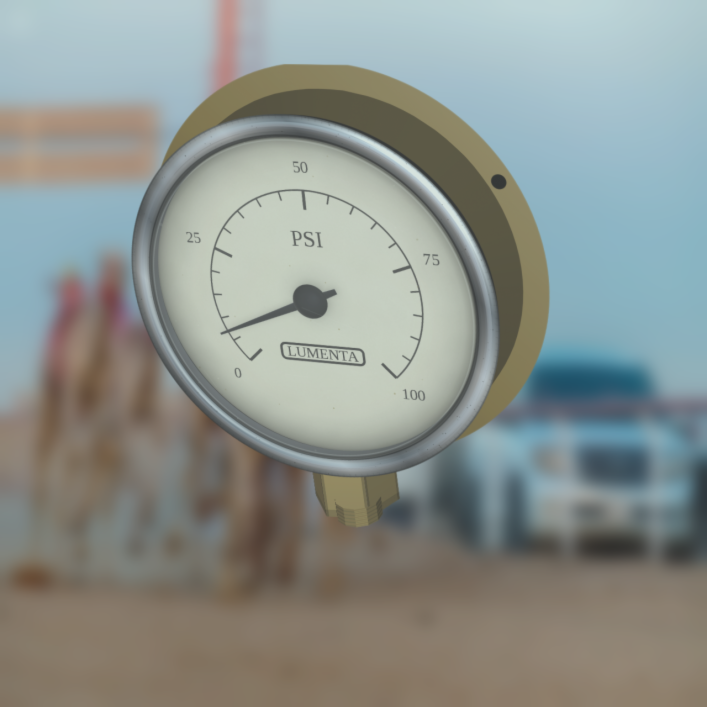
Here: 7.5 psi
